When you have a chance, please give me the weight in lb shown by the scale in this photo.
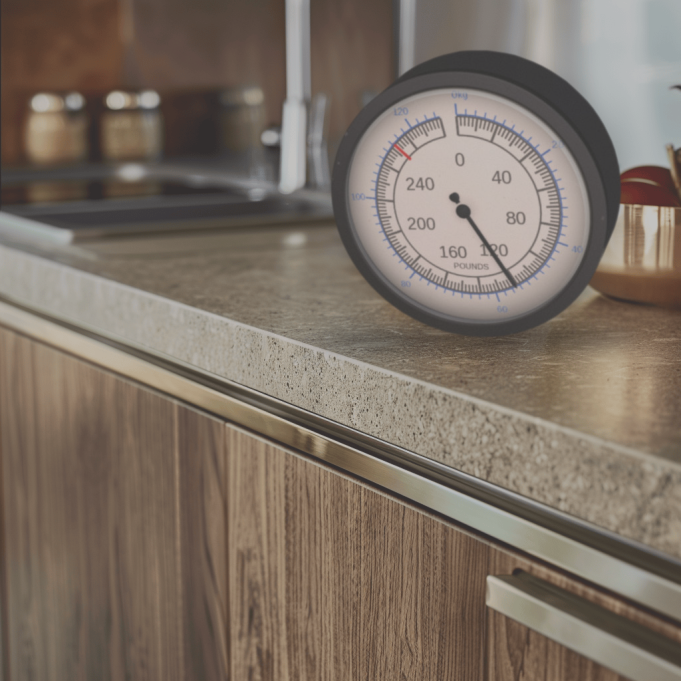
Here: 120 lb
